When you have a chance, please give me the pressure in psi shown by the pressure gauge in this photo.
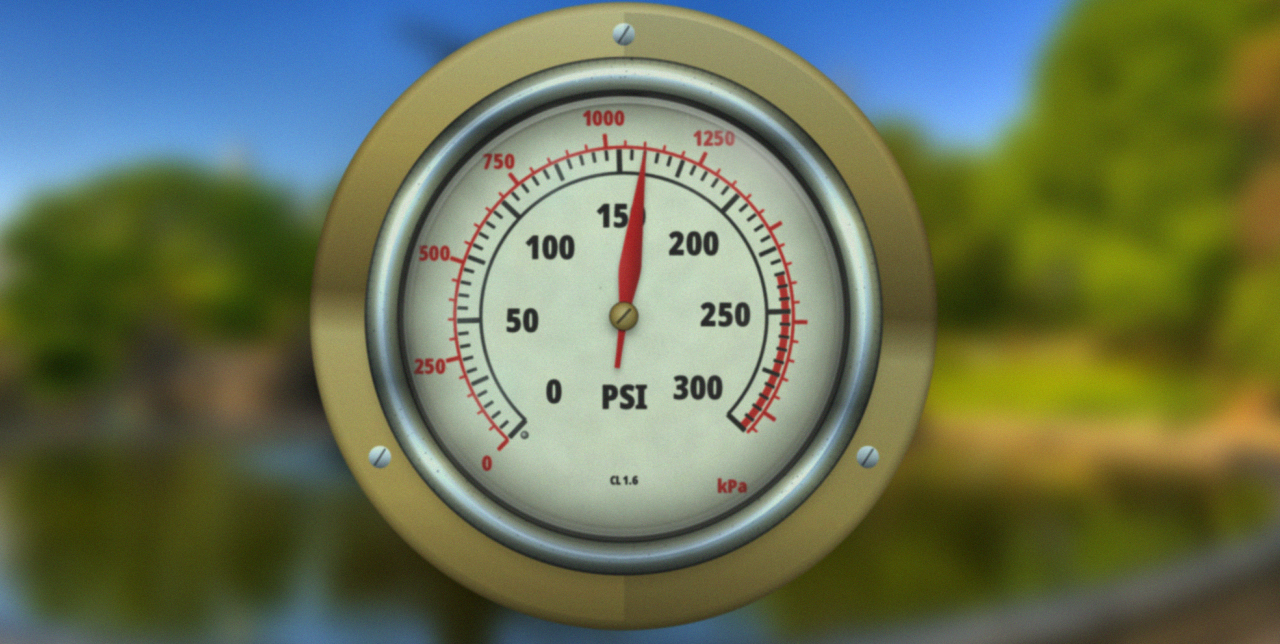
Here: 160 psi
